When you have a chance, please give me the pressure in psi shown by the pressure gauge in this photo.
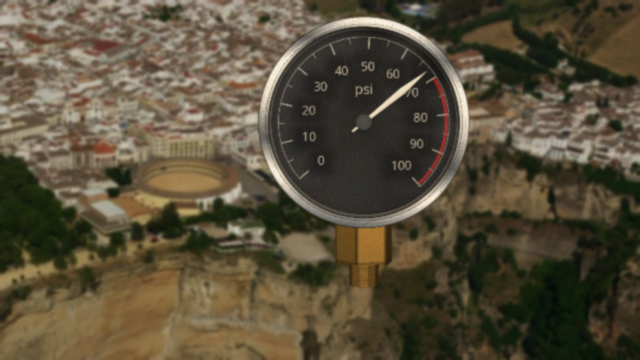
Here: 67.5 psi
